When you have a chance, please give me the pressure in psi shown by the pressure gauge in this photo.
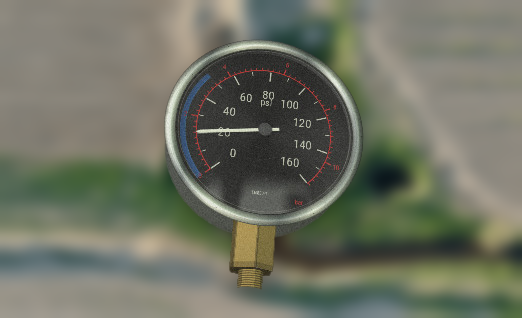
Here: 20 psi
